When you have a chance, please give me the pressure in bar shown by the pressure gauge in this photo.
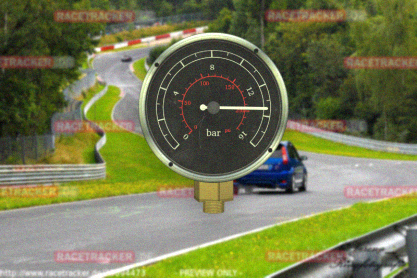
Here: 13.5 bar
